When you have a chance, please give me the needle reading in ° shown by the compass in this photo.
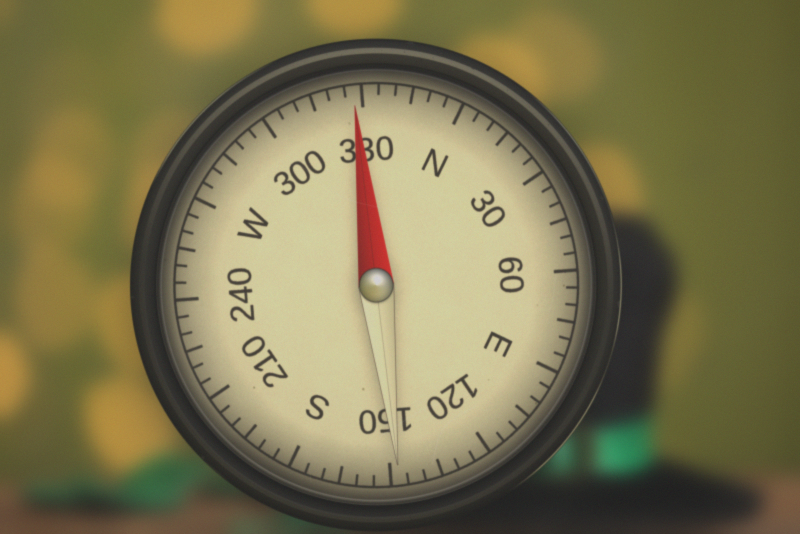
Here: 327.5 °
